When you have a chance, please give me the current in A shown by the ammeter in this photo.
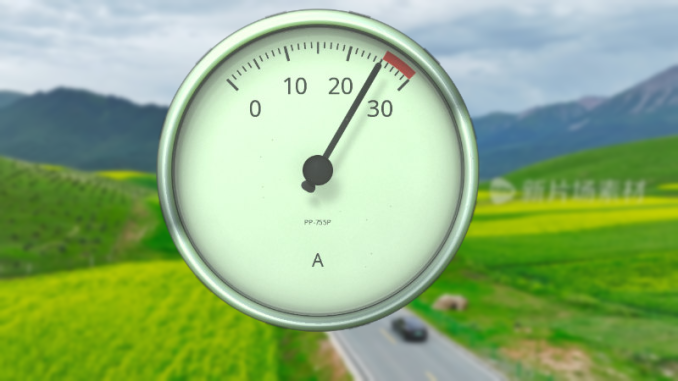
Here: 25 A
